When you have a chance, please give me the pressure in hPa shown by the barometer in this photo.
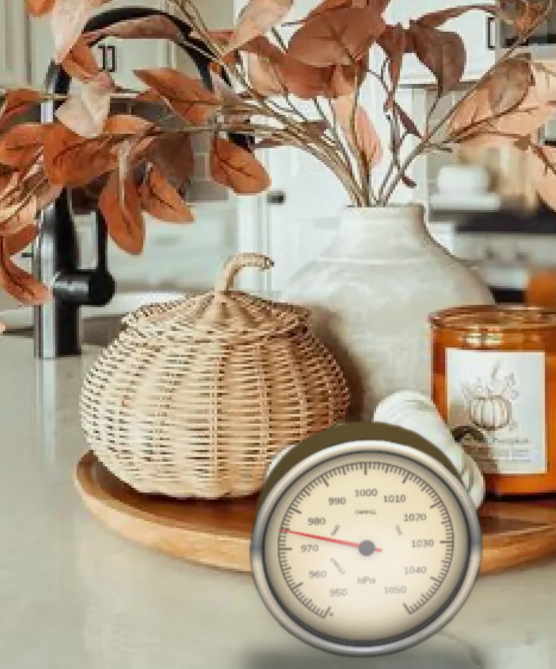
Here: 975 hPa
